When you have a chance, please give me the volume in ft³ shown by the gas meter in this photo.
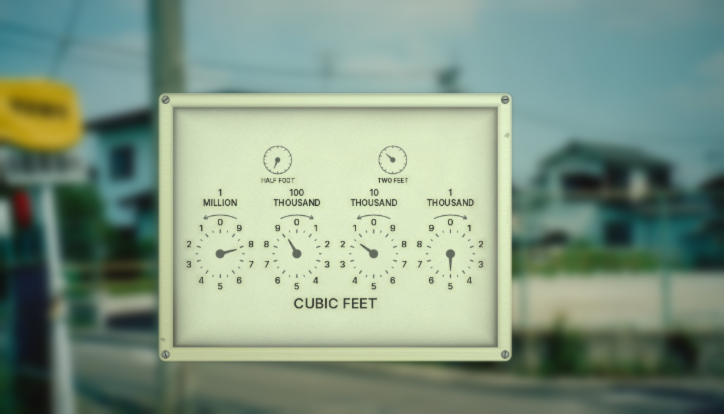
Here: 791500 ft³
